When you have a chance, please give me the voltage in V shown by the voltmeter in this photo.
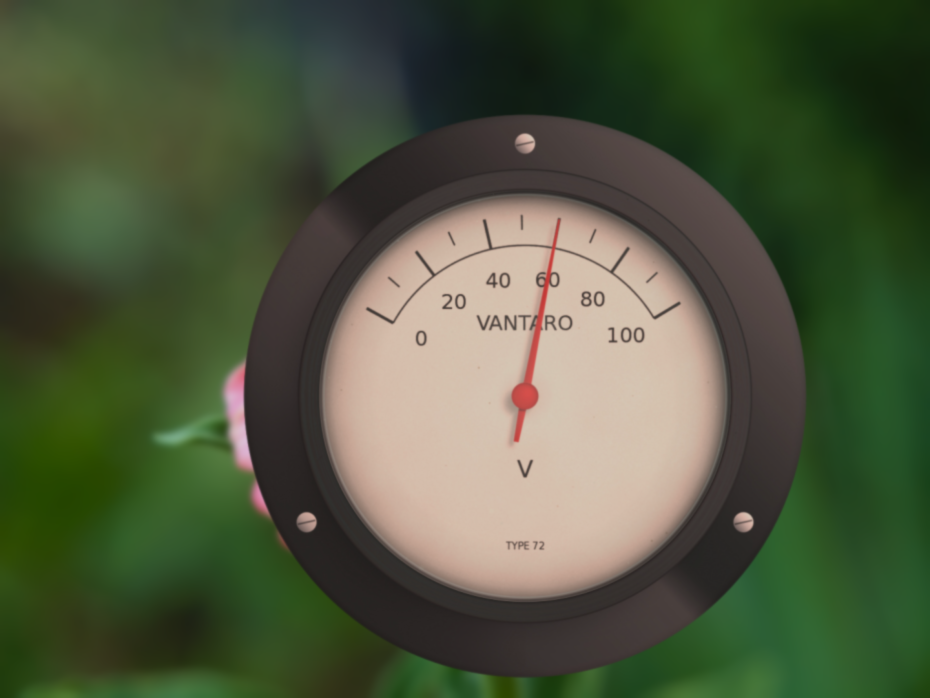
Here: 60 V
